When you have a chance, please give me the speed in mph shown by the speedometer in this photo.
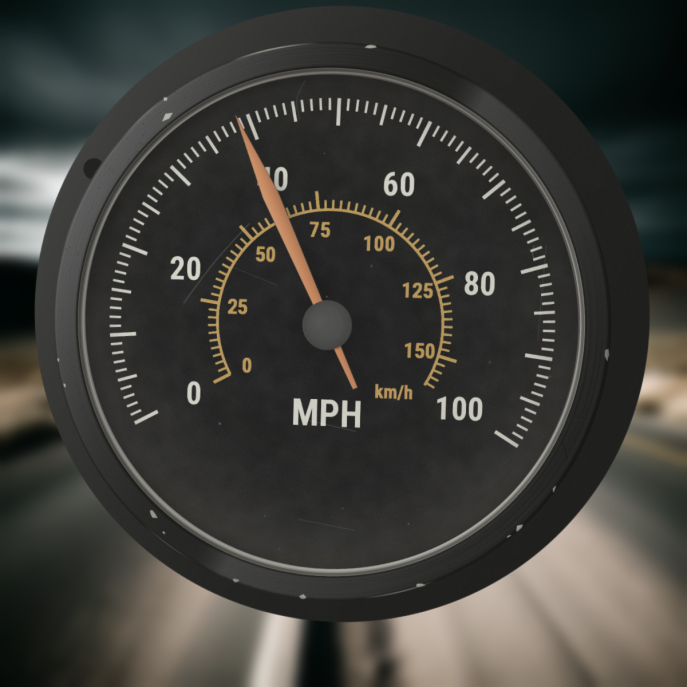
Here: 39 mph
